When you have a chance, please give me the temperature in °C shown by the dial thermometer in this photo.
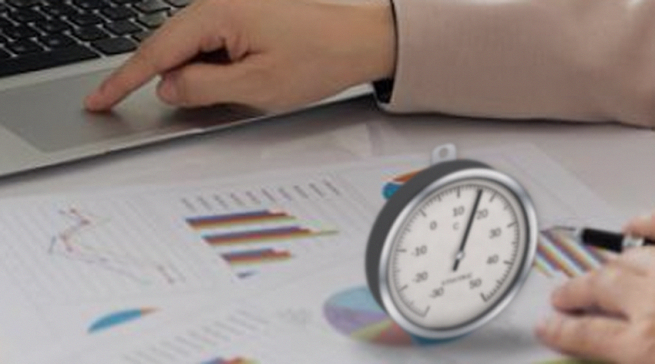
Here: 15 °C
